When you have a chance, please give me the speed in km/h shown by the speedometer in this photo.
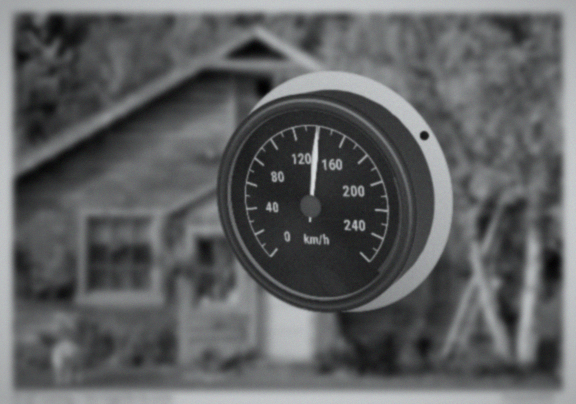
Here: 140 km/h
